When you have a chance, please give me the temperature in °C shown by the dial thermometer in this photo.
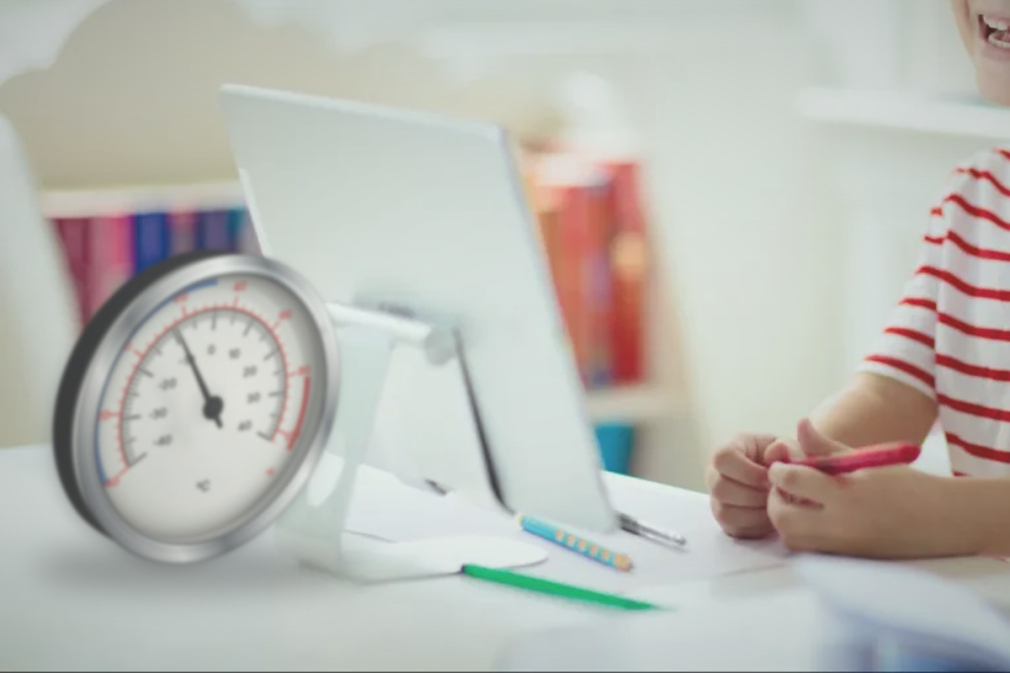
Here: -10 °C
